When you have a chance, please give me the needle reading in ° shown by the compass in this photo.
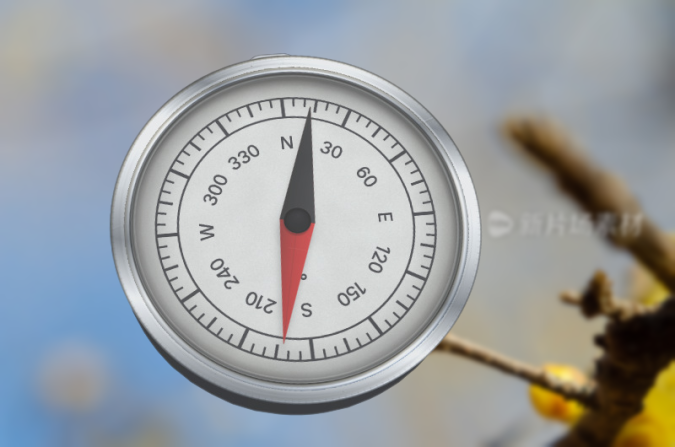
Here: 192.5 °
